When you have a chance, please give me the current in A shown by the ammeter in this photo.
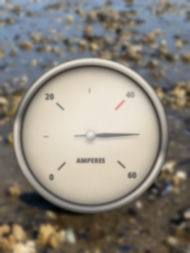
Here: 50 A
